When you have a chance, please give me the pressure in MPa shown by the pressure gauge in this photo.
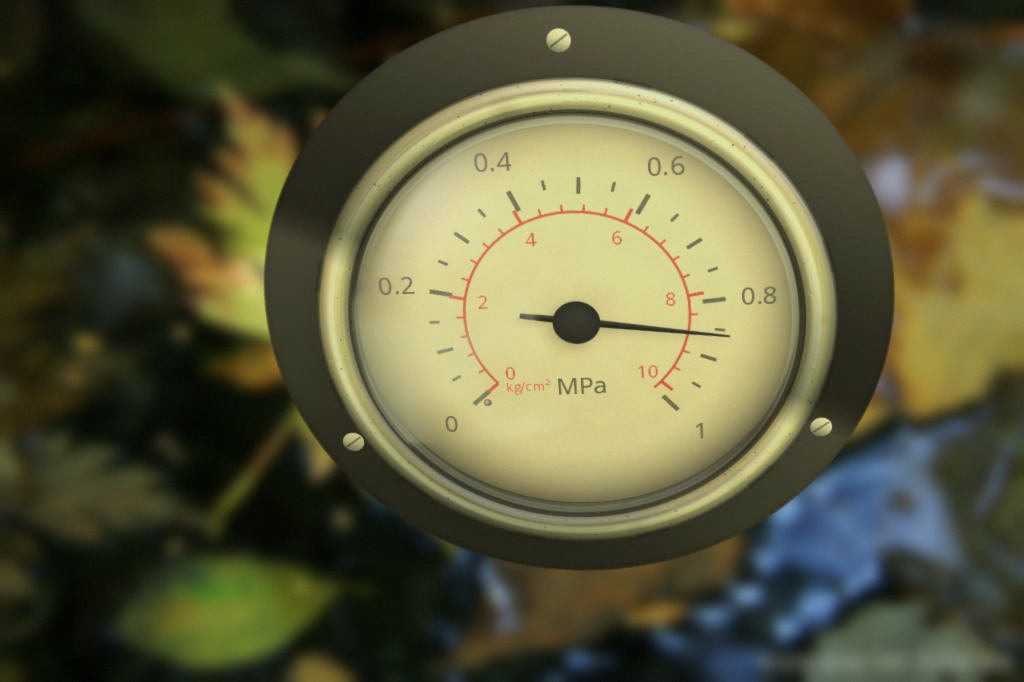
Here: 0.85 MPa
